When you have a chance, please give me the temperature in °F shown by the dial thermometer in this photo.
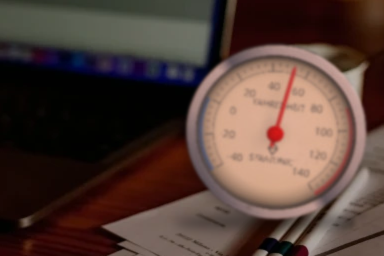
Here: 52 °F
